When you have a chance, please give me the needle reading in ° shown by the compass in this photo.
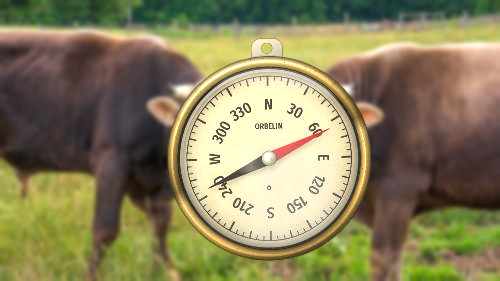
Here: 65 °
